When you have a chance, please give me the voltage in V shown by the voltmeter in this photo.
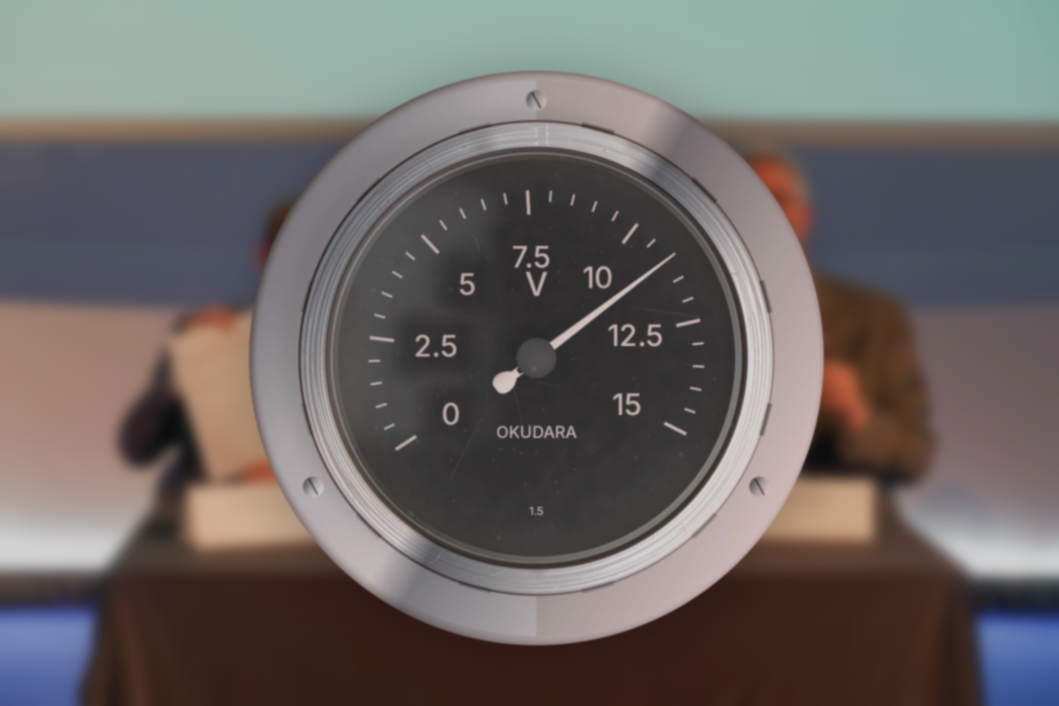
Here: 11 V
